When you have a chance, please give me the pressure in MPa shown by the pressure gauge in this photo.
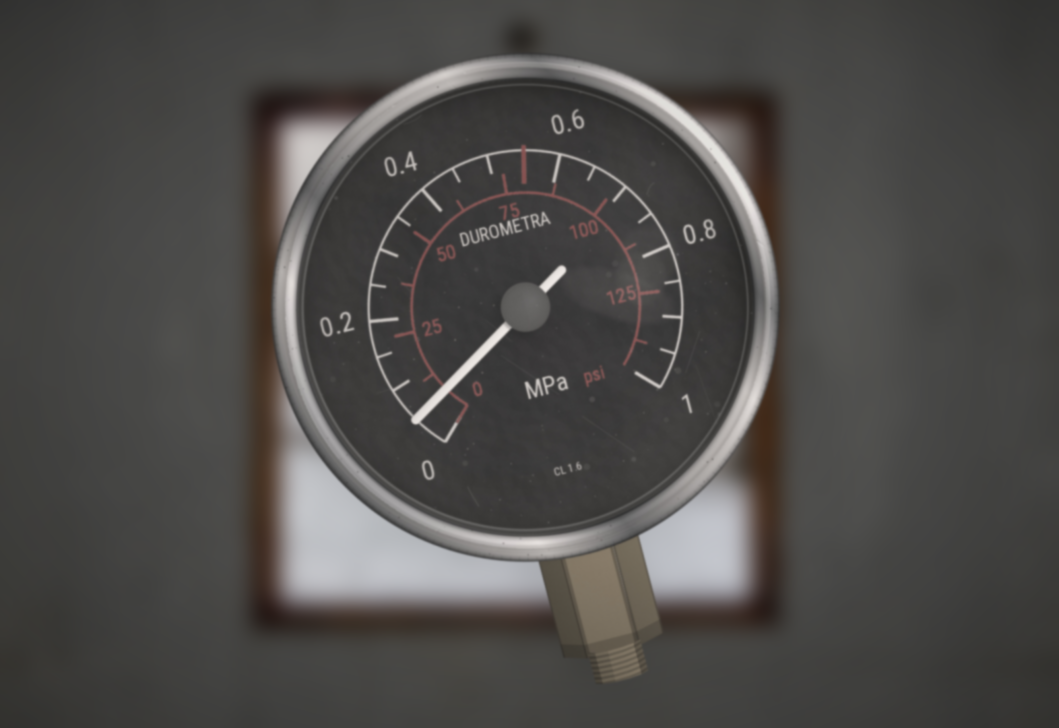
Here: 0.05 MPa
